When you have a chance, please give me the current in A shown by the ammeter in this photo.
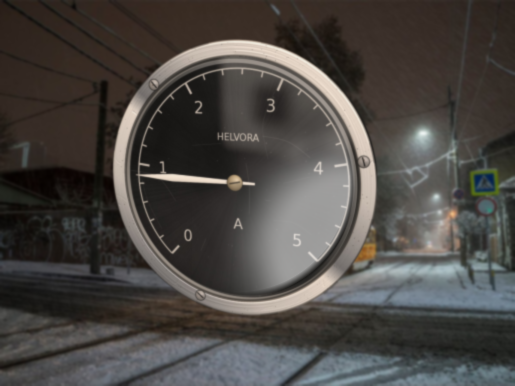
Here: 0.9 A
